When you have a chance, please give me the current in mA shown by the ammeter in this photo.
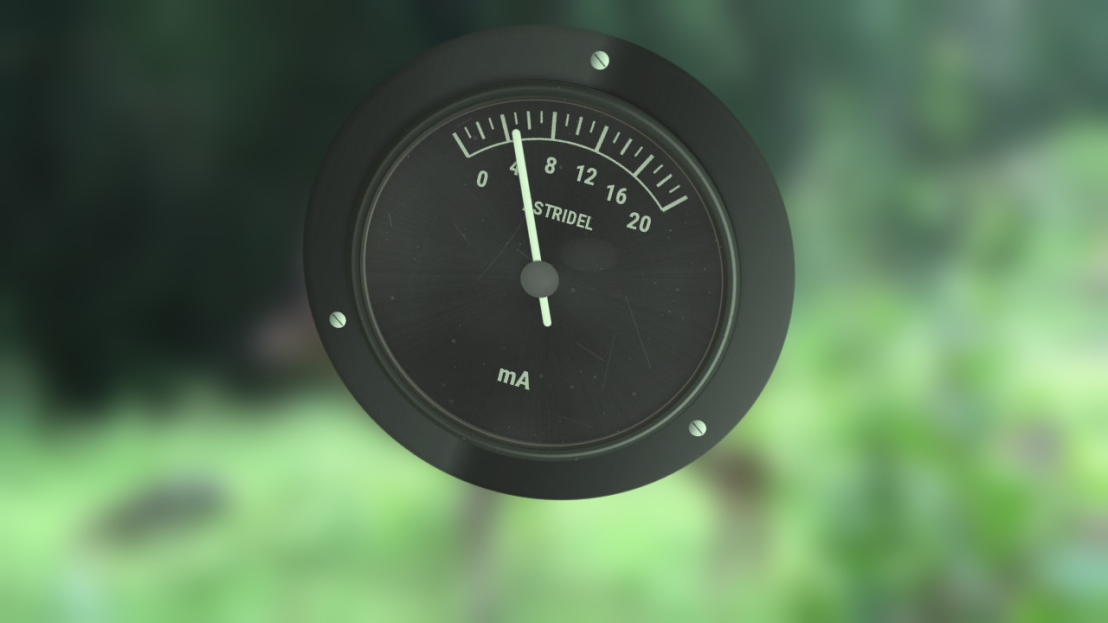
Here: 5 mA
